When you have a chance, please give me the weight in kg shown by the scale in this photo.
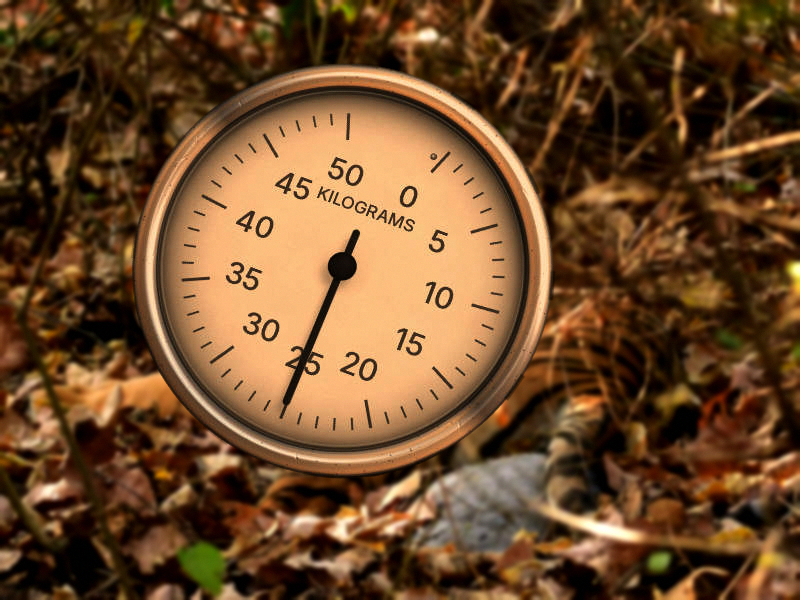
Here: 25 kg
